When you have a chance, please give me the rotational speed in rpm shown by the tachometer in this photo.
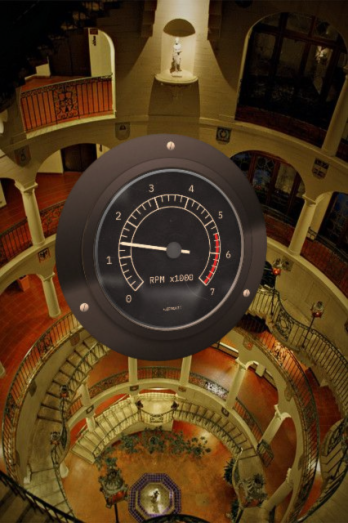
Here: 1400 rpm
